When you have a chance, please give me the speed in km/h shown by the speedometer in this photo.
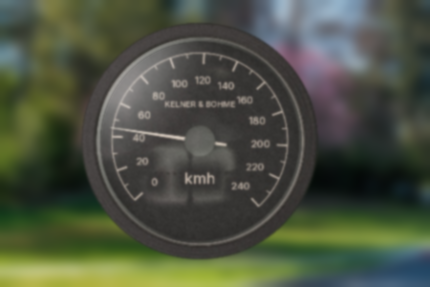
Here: 45 km/h
